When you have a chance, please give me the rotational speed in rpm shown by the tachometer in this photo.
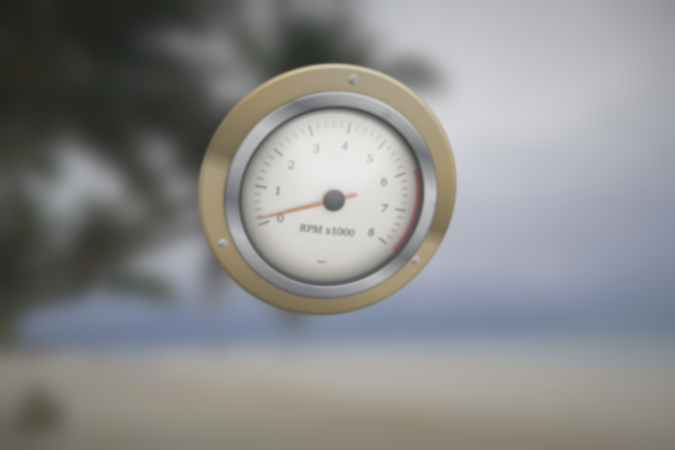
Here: 200 rpm
